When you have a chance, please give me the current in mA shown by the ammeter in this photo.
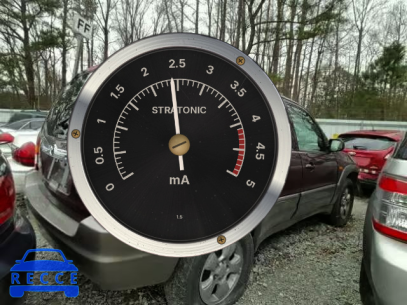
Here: 2.4 mA
